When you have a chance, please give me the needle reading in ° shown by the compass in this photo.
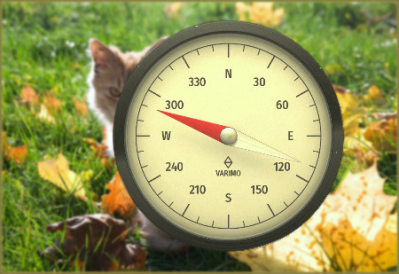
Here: 290 °
